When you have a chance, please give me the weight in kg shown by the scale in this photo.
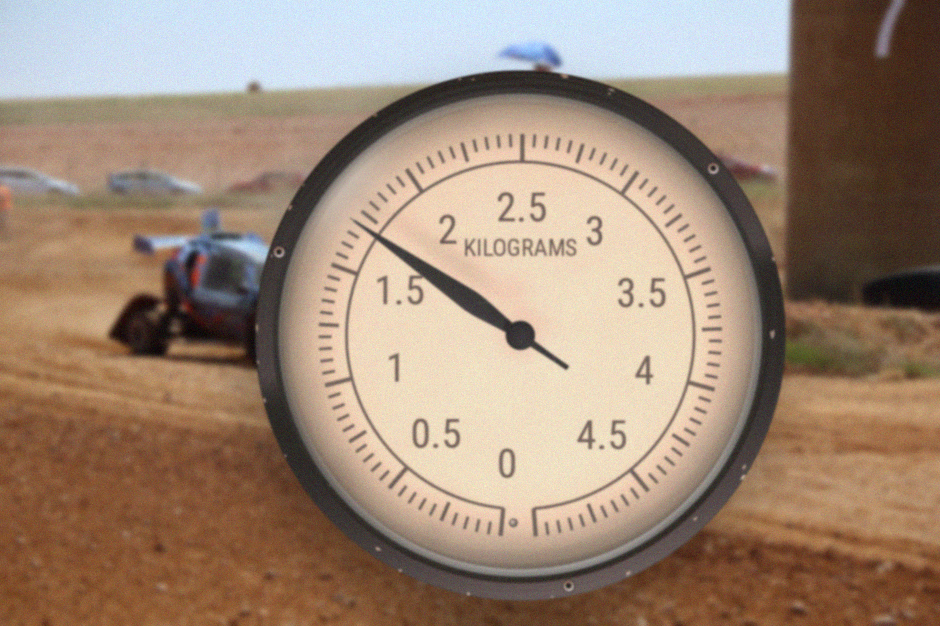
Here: 1.7 kg
